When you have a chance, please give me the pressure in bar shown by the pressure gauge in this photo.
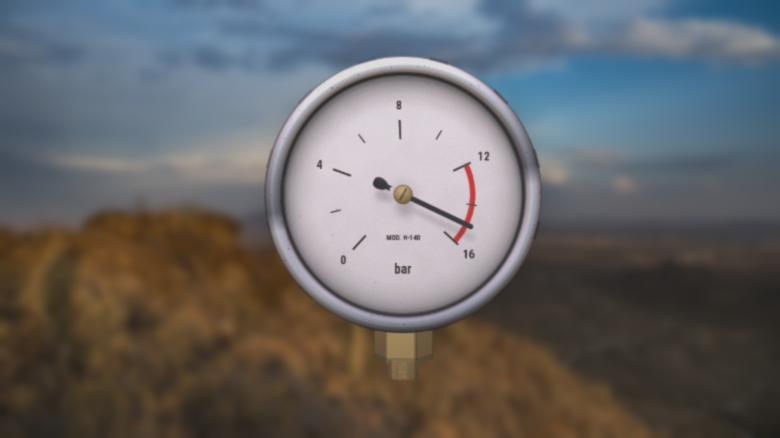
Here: 15 bar
